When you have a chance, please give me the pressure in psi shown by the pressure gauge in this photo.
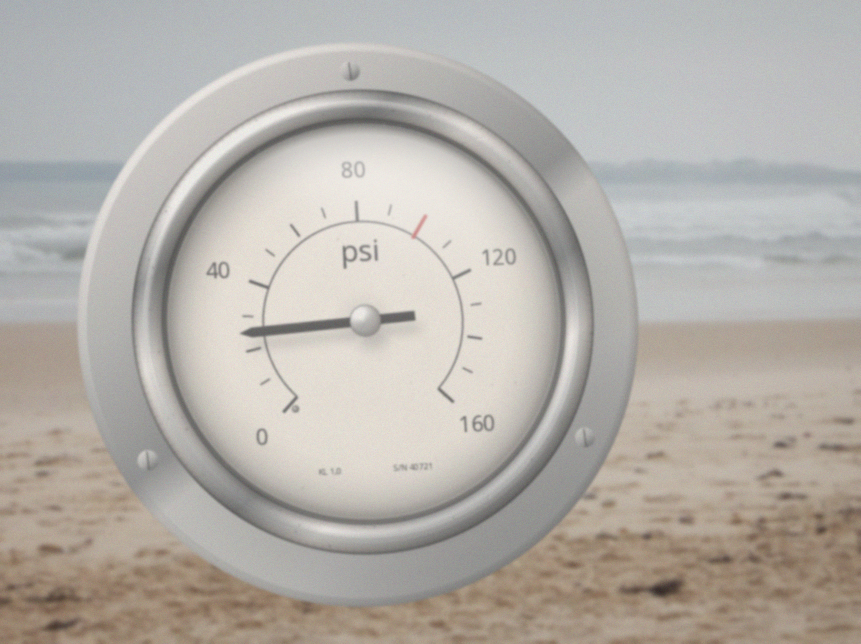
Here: 25 psi
